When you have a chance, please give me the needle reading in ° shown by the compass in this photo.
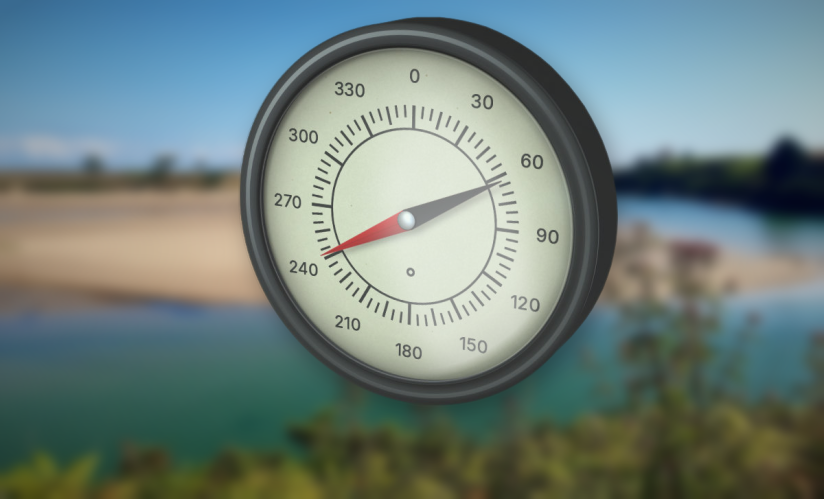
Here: 242.5 °
